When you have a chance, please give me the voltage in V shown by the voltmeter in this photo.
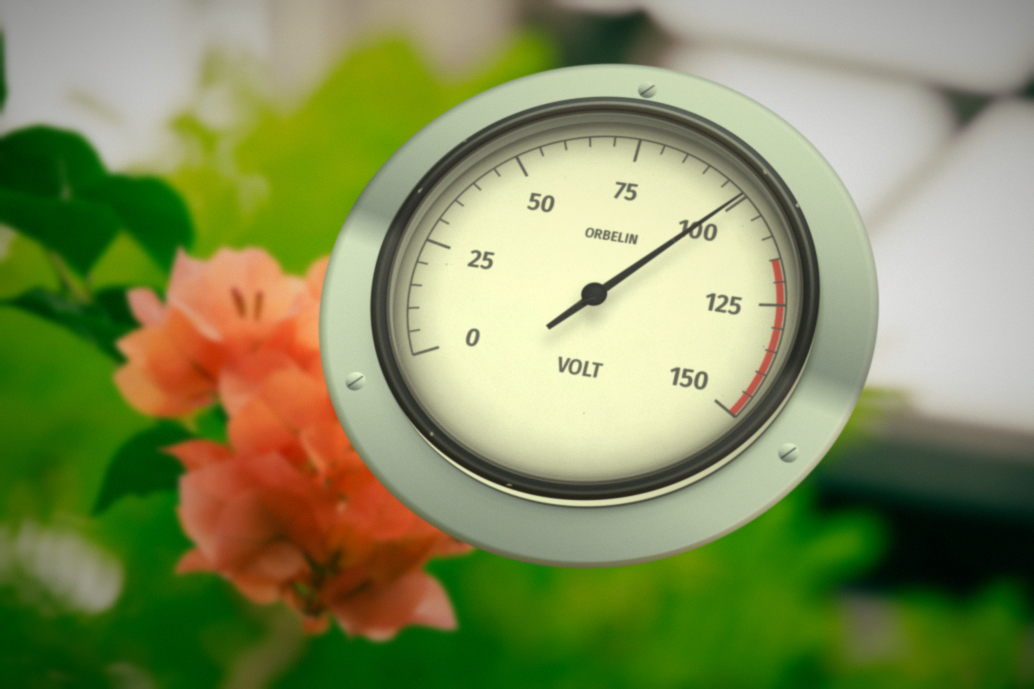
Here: 100 V
